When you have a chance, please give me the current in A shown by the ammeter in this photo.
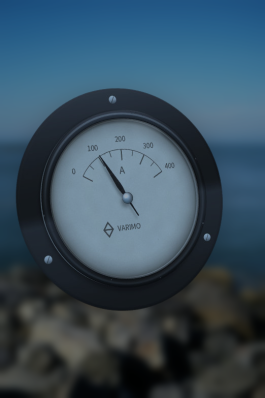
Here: 100 A
